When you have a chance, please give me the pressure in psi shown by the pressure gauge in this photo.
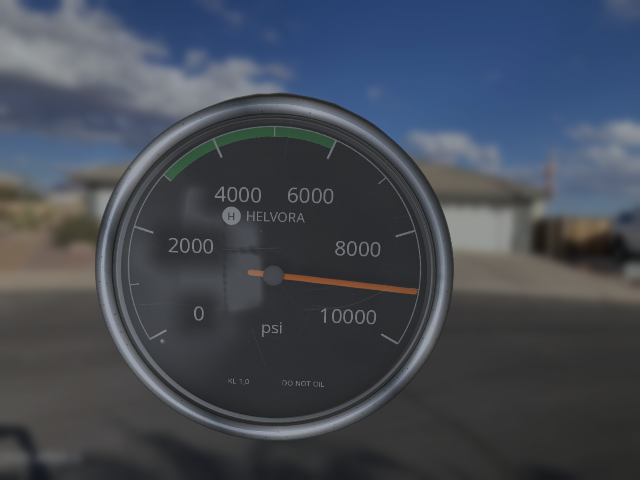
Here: 9000 psi
